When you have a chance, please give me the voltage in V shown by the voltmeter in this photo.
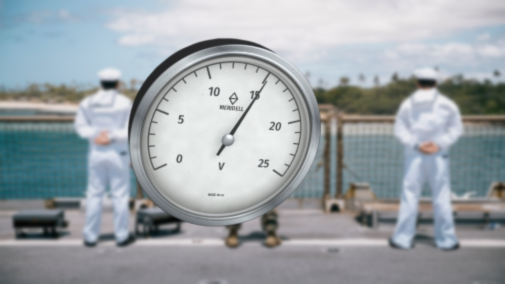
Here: 15 V
